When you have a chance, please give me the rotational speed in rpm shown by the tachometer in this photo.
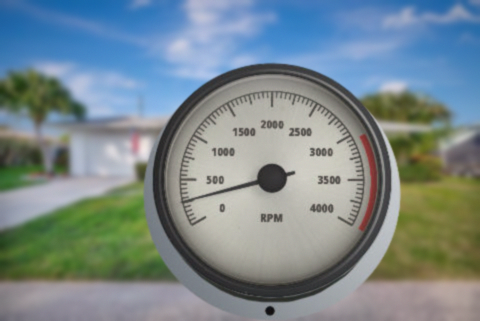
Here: 250 rpm
